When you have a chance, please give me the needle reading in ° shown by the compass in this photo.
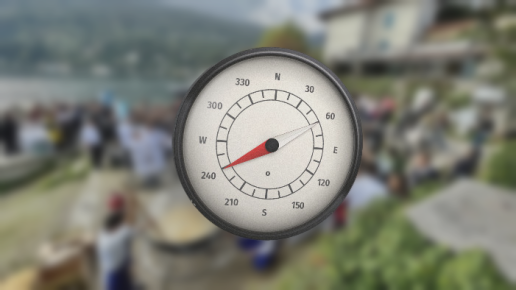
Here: 240 °
